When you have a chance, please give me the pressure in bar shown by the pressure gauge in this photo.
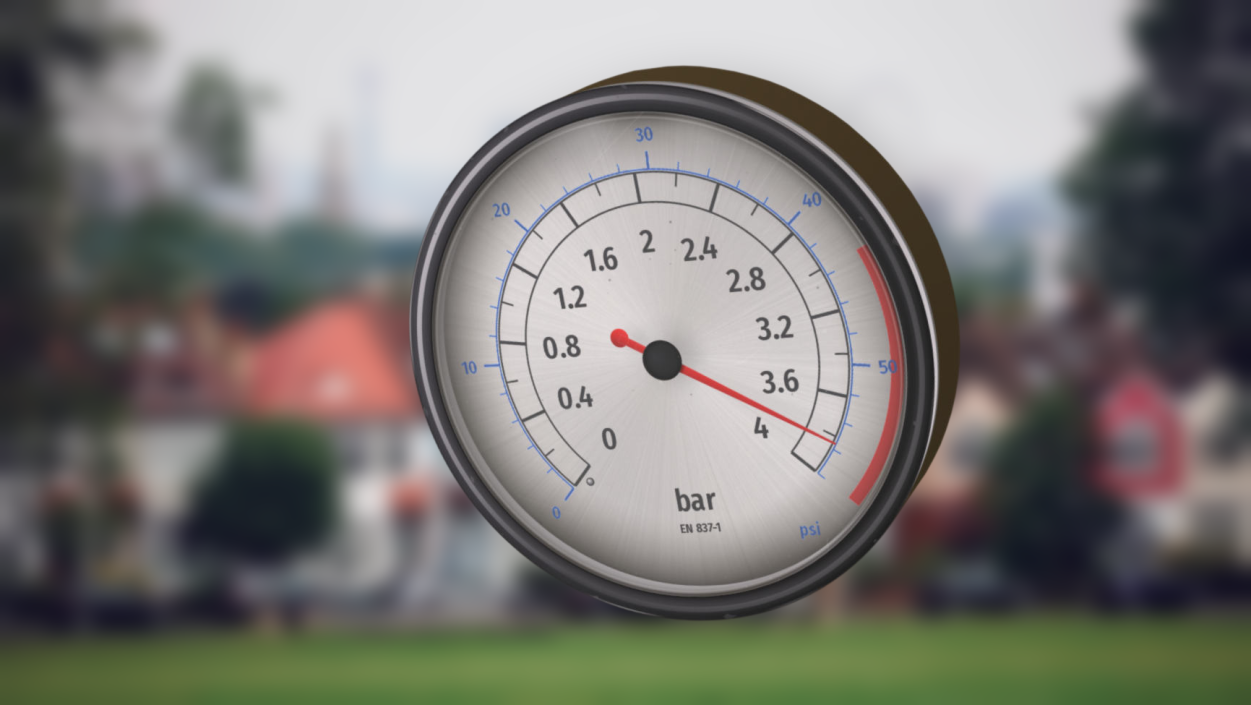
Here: 3.8 bar
